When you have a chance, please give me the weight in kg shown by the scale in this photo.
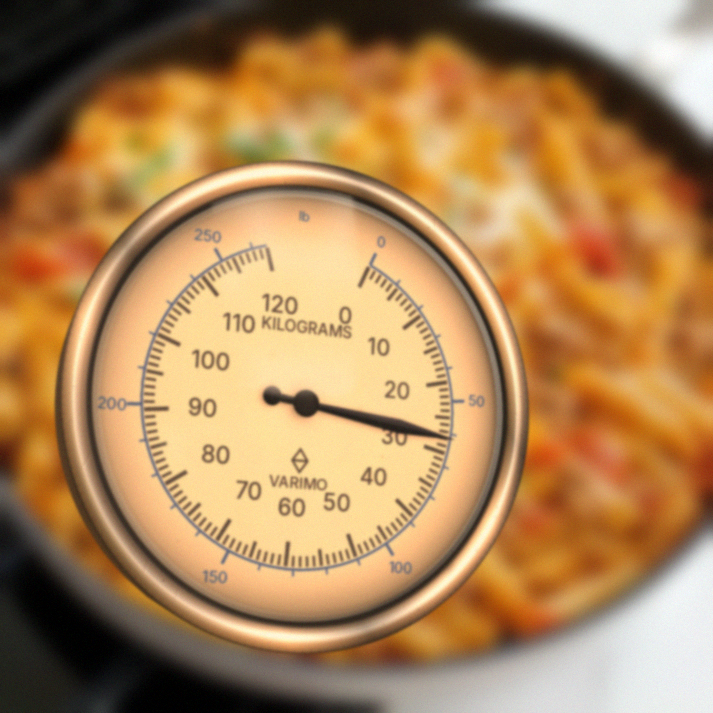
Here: 28 kg
